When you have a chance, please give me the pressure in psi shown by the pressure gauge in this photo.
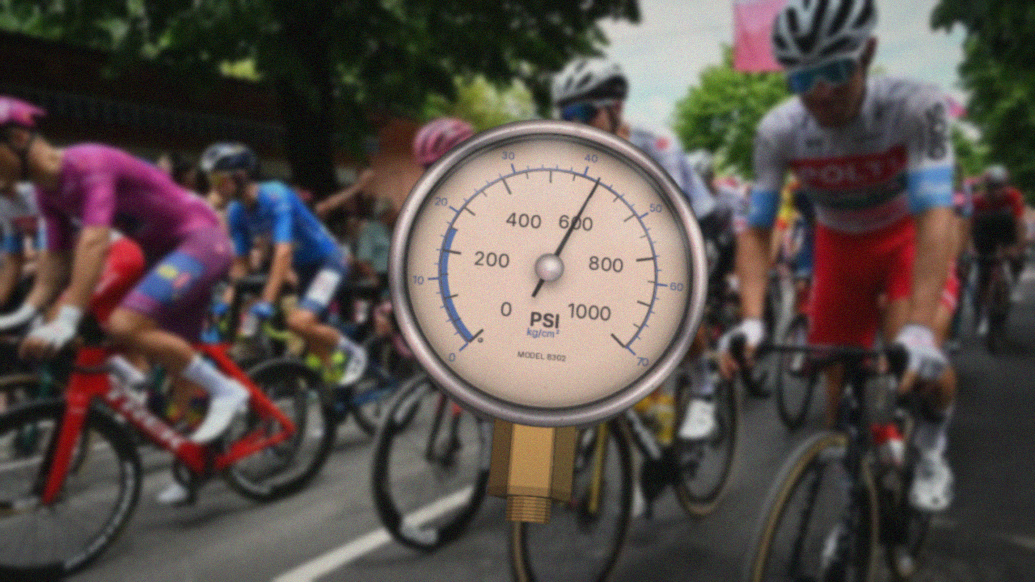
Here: 600 psi
